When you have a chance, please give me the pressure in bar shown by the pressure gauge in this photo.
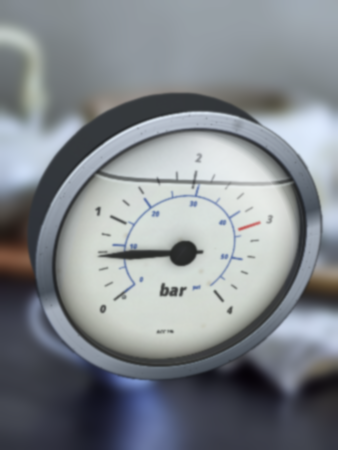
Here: 0.6 bar
